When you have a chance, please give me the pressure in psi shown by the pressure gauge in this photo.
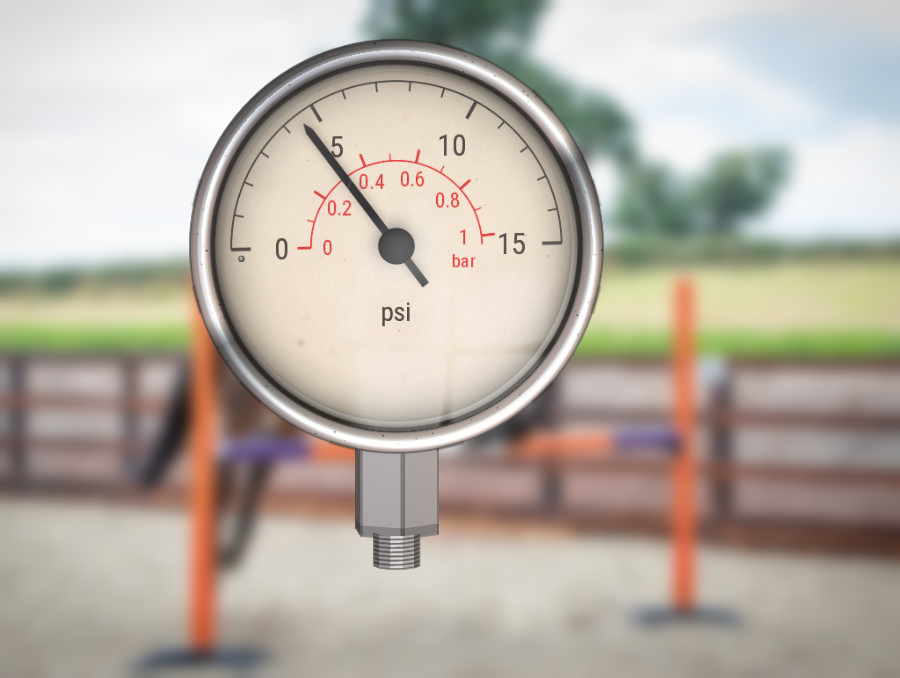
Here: 4.5 psi
